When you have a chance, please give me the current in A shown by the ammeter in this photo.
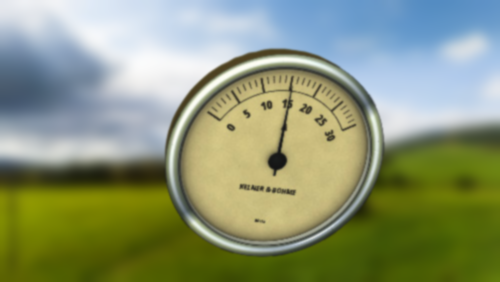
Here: 15 A
